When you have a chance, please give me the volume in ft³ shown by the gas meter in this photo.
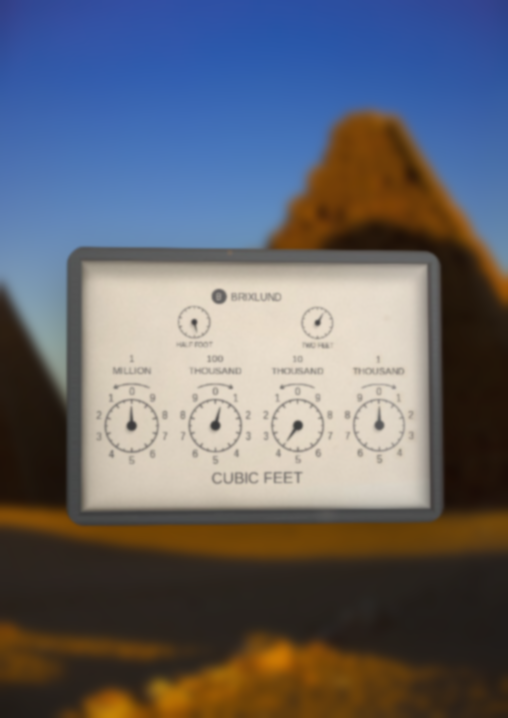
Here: 4000 ft³
